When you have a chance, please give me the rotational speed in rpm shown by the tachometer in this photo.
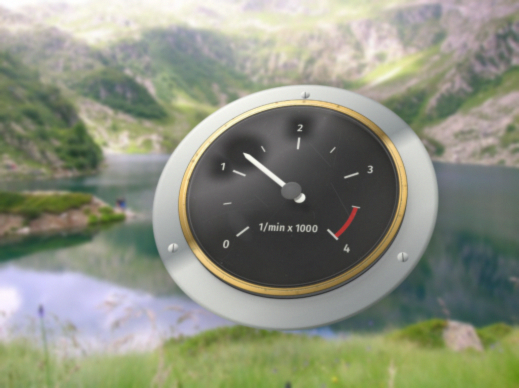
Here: 1250 rpm
